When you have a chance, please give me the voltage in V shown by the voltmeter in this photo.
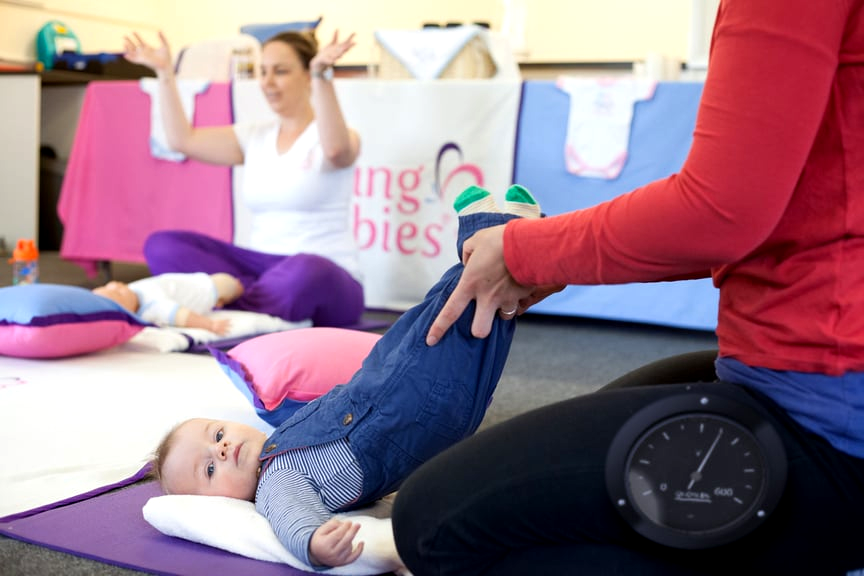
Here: 350 V
